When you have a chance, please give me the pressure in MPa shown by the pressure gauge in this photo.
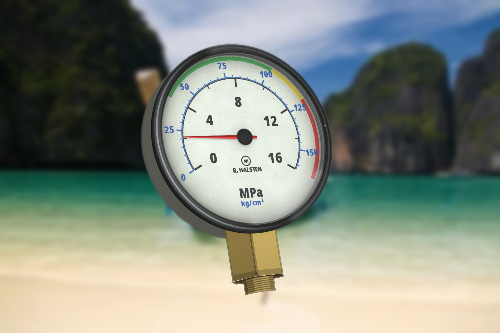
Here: 2 MPa
